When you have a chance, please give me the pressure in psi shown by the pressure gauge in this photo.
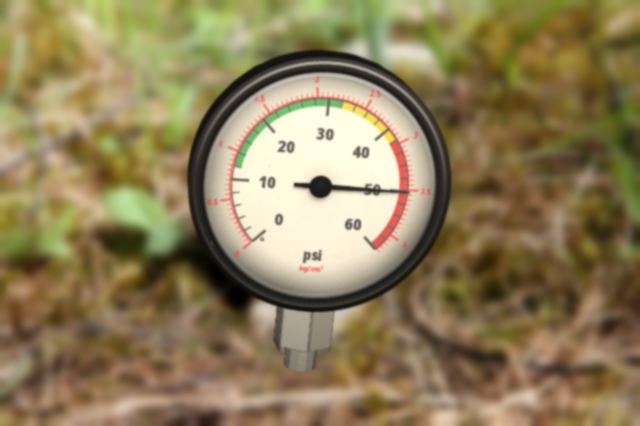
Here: 50 psi
